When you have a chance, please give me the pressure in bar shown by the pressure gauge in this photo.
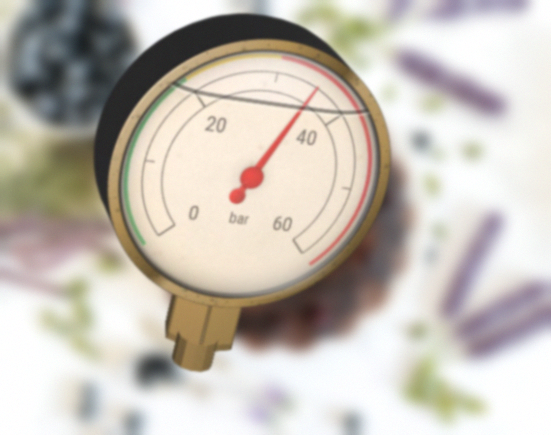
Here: 35 bar
